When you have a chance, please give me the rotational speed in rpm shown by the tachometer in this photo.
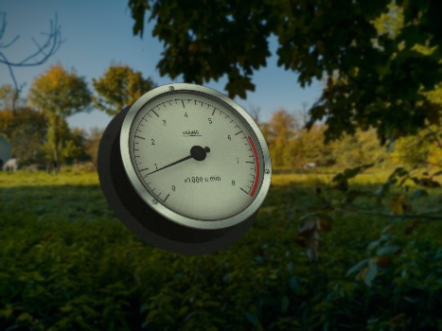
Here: 800 rpm
